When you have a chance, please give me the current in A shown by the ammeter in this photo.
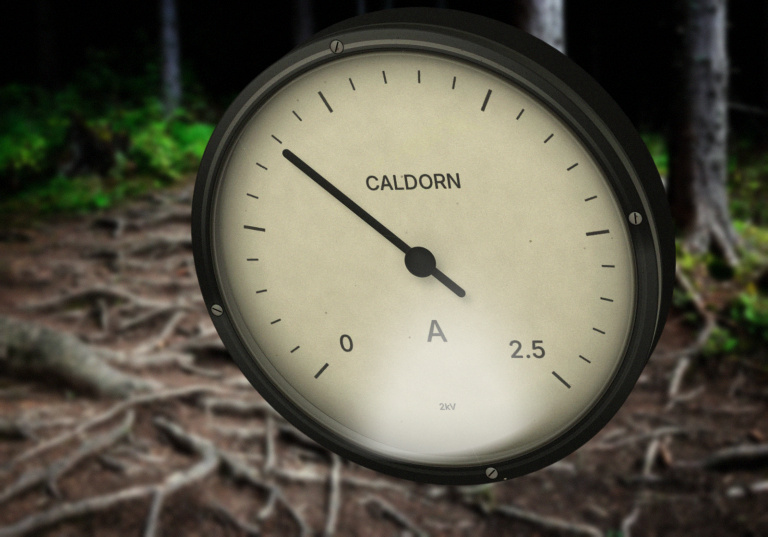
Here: 0.8 A
